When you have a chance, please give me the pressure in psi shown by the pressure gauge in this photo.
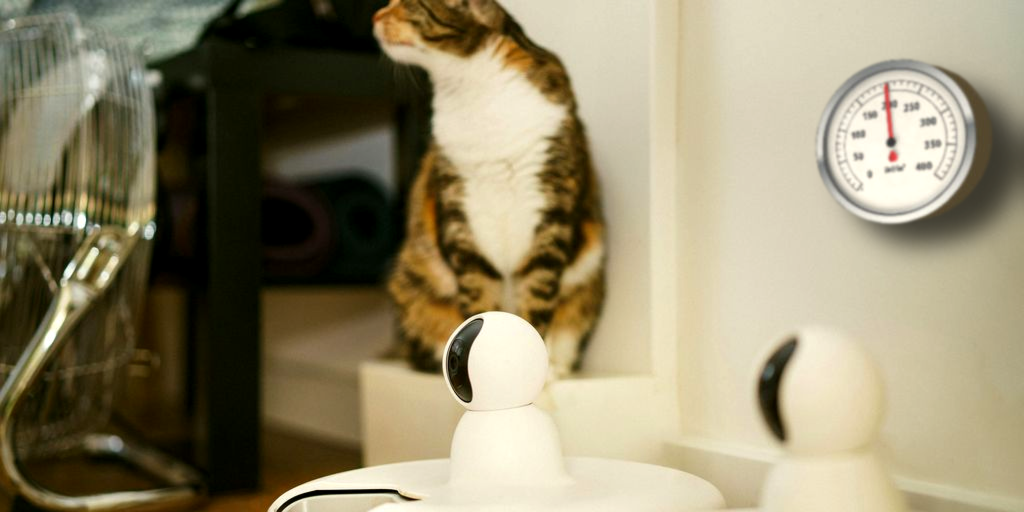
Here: 200 psi
